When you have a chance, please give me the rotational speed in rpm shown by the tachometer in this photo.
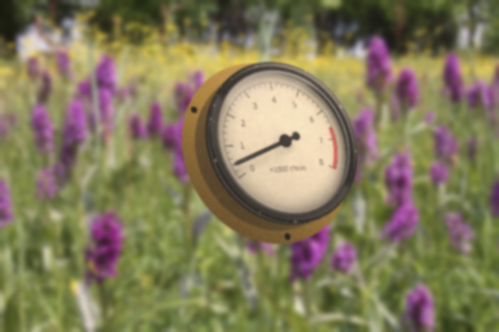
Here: 400 rpm
